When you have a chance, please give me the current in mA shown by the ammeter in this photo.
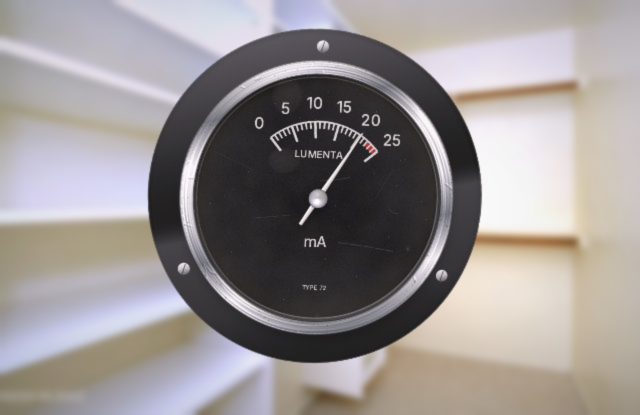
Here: 20 mA
